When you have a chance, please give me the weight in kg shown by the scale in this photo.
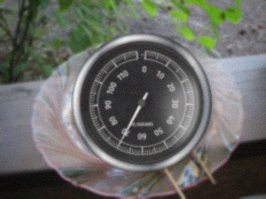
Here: 70 kg
